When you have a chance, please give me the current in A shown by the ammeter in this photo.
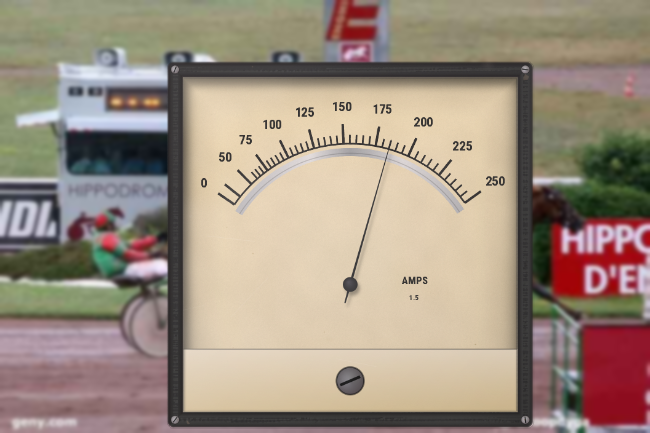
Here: 185 A
